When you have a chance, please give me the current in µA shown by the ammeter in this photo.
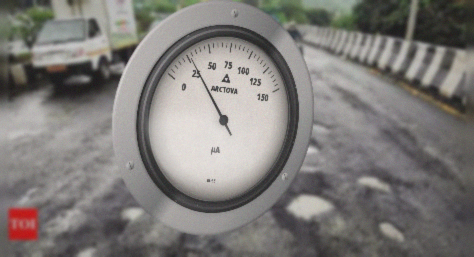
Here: 25 µA
